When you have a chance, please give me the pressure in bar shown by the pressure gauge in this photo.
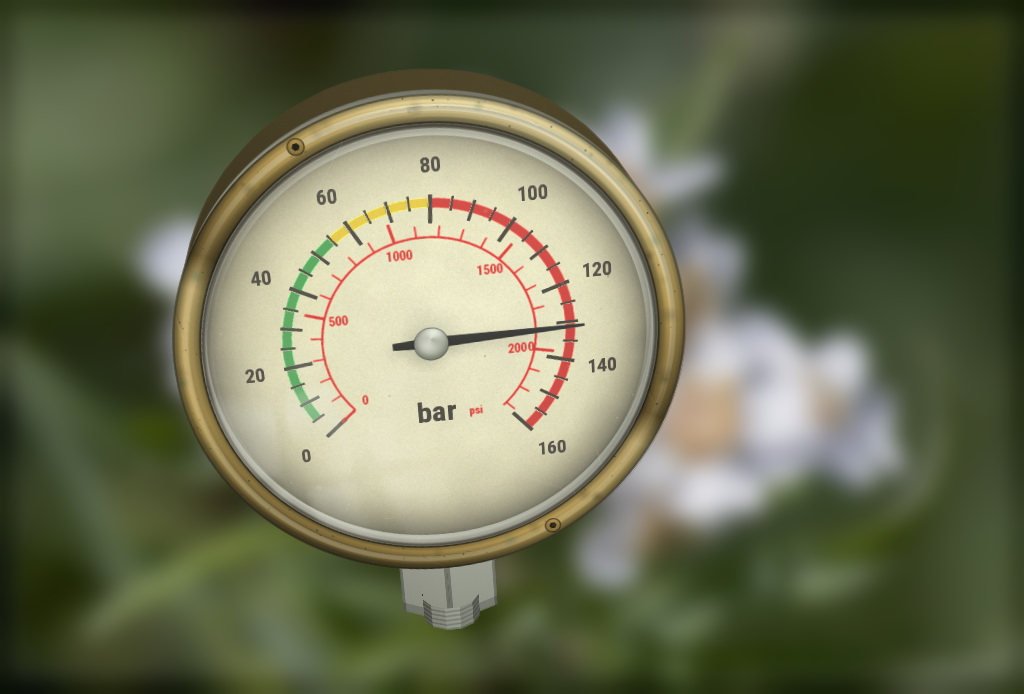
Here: 130 bar
